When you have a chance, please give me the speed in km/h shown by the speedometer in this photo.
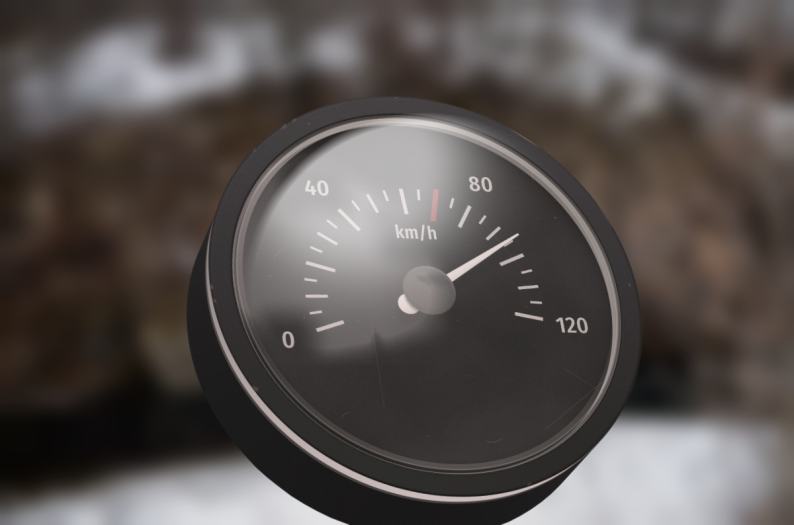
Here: 95 km/h
